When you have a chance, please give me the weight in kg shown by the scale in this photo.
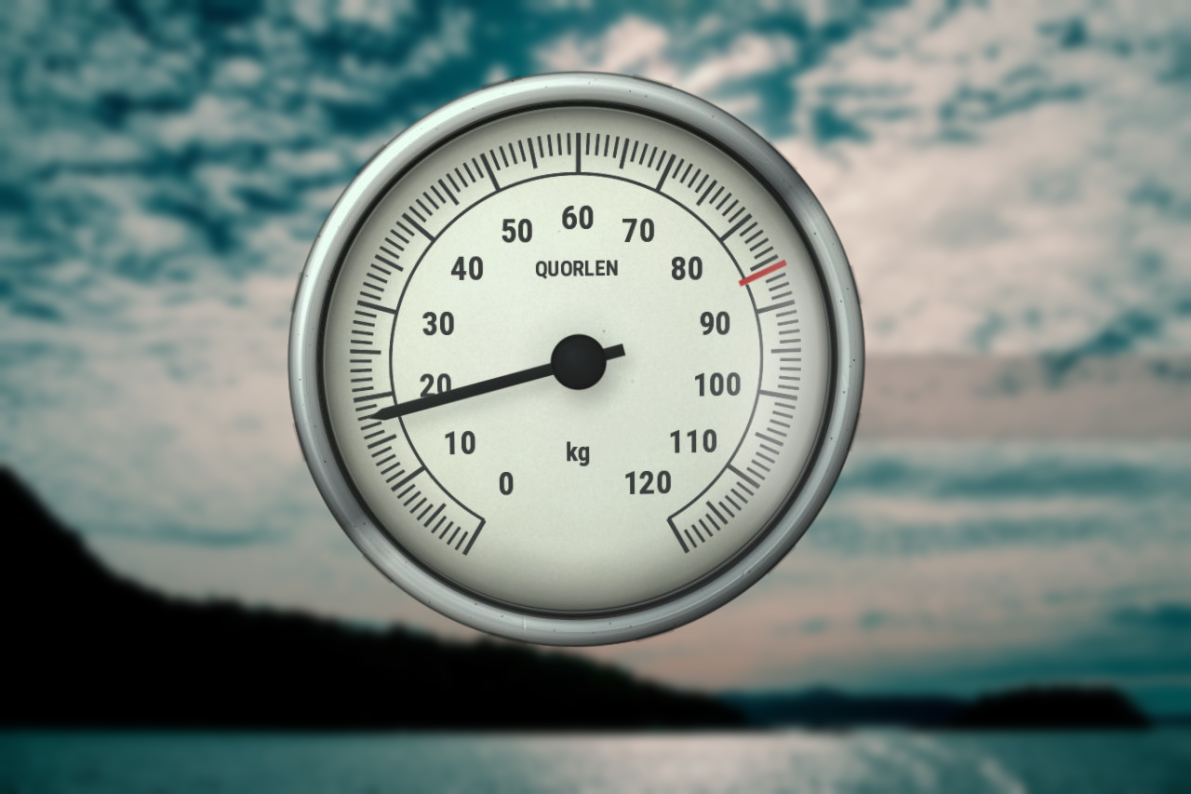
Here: 18 kg
